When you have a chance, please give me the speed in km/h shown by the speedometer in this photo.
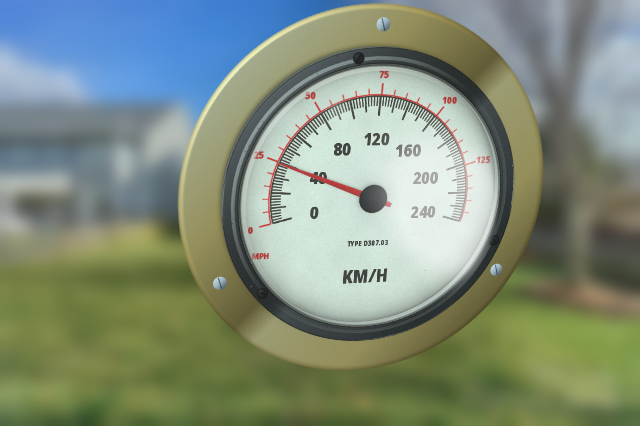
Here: 40 km/h
